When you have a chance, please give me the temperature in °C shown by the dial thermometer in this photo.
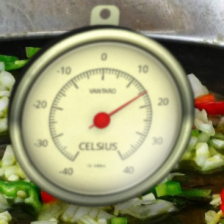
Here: 15 °C
